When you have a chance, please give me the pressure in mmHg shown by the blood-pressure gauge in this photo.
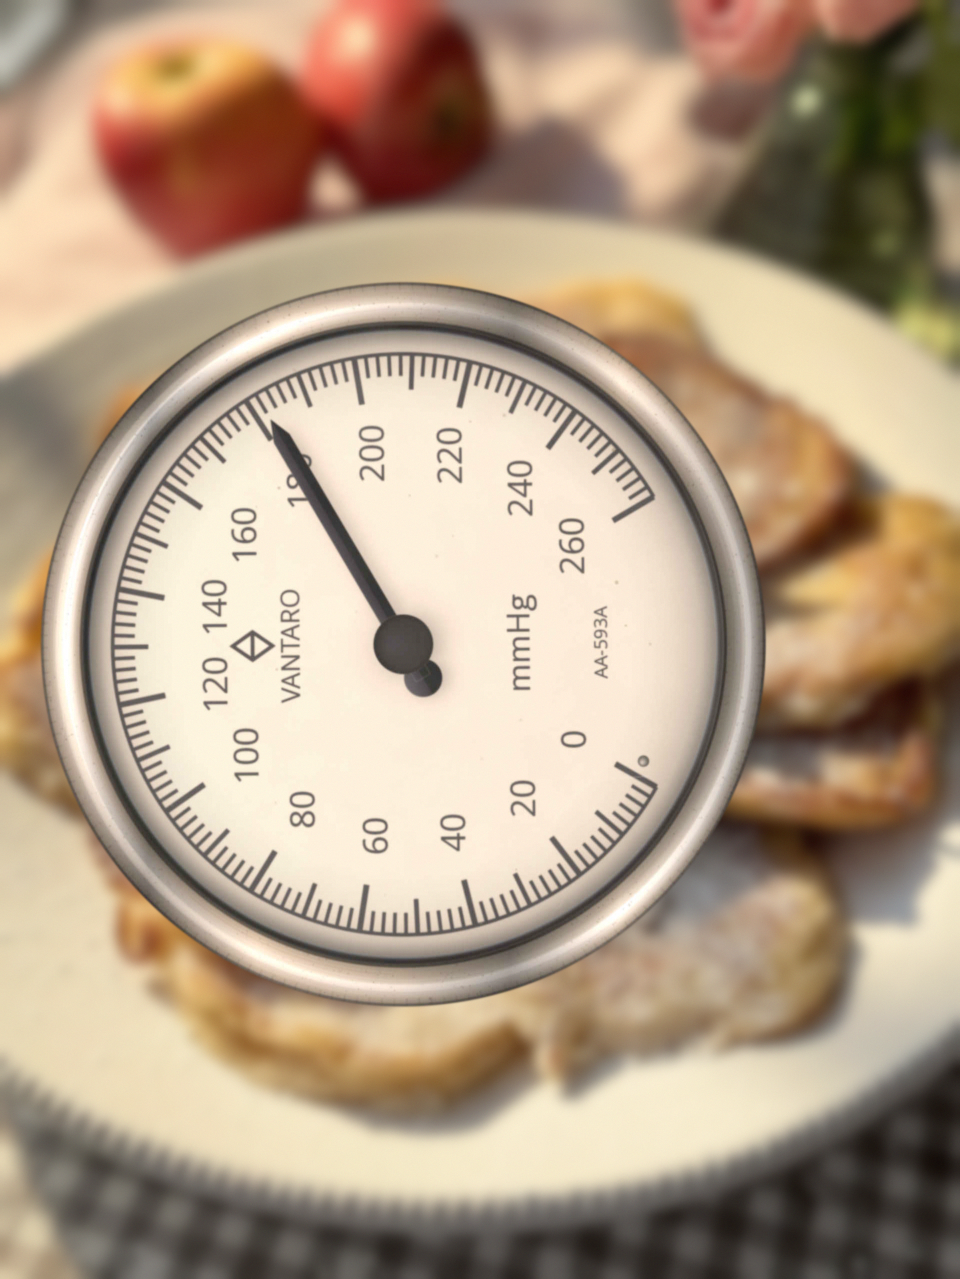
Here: 182 mmHg
